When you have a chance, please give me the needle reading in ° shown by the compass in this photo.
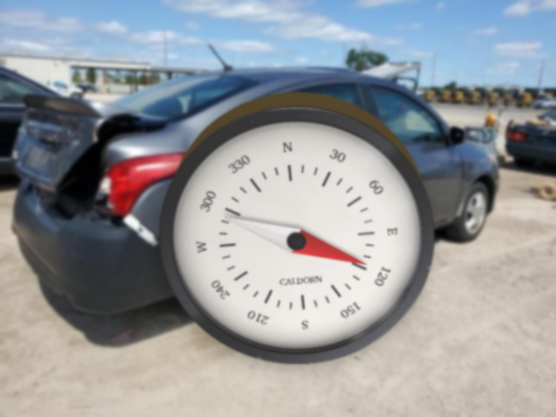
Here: 115 °
